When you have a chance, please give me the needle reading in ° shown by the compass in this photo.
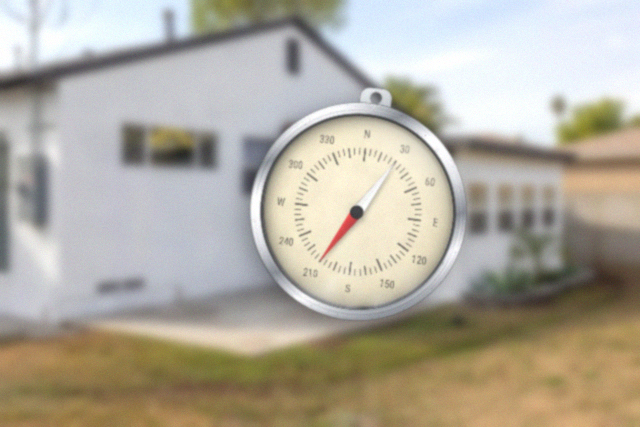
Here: 210 °
